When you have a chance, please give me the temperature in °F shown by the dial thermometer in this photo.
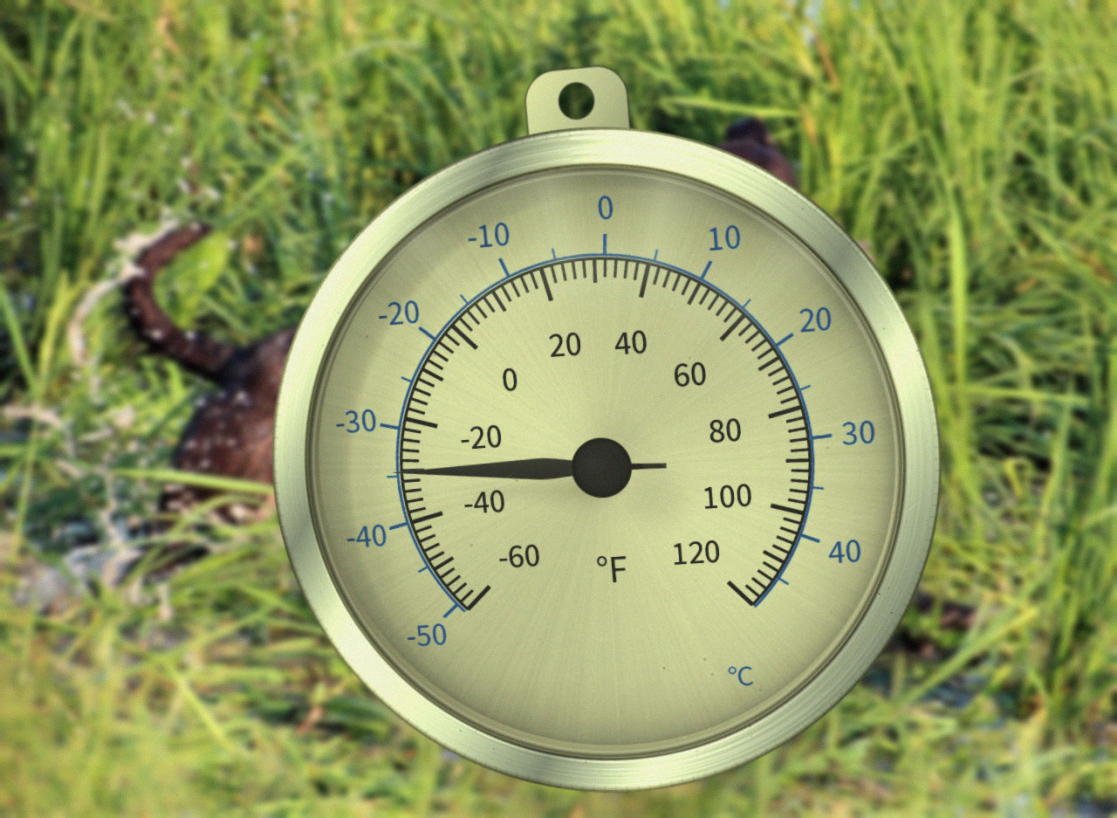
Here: -30 °F
